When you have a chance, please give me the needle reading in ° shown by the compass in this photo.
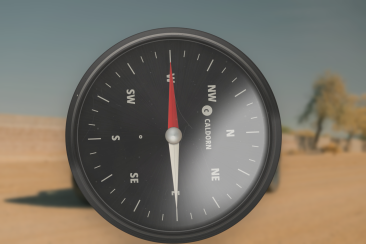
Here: 270 °
